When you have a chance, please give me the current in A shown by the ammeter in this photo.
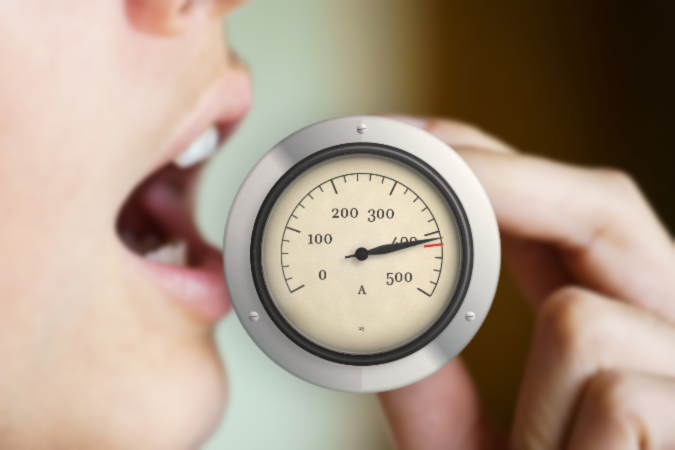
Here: 410 A
